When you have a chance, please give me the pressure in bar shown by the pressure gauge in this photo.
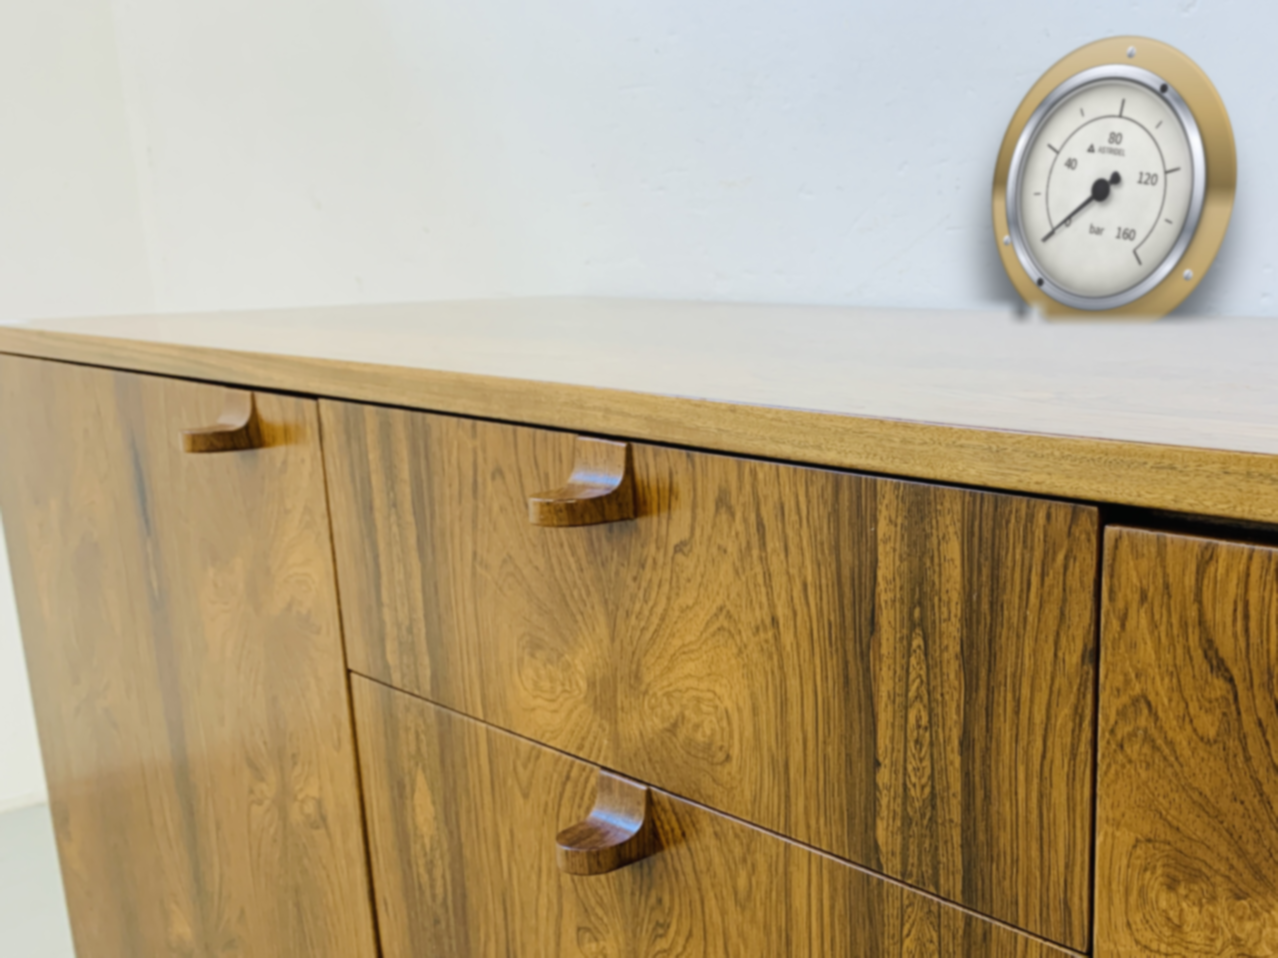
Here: 0 bar
